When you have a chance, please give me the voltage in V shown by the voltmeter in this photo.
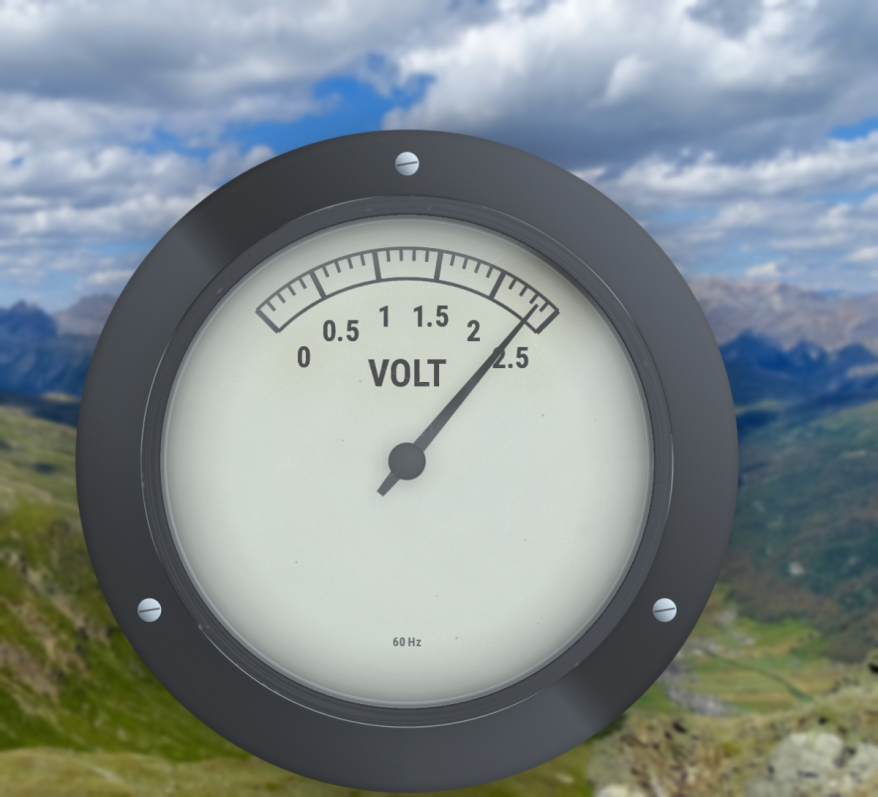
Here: 2.35 V
